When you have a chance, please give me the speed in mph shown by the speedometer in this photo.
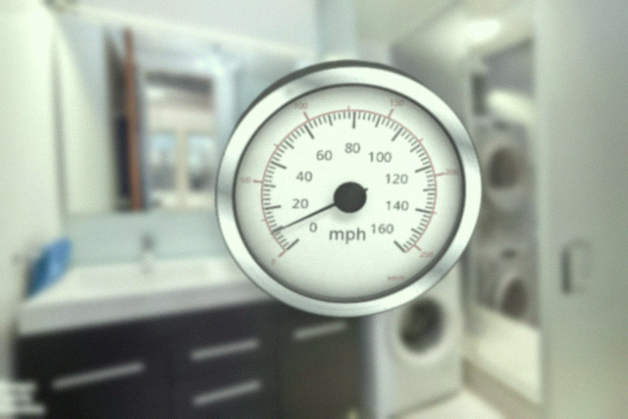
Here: 10 mph
